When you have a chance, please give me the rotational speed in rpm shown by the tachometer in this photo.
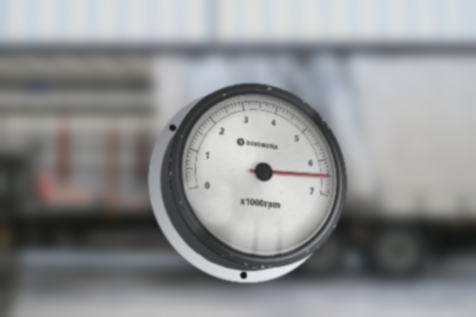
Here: 6500 rpm
